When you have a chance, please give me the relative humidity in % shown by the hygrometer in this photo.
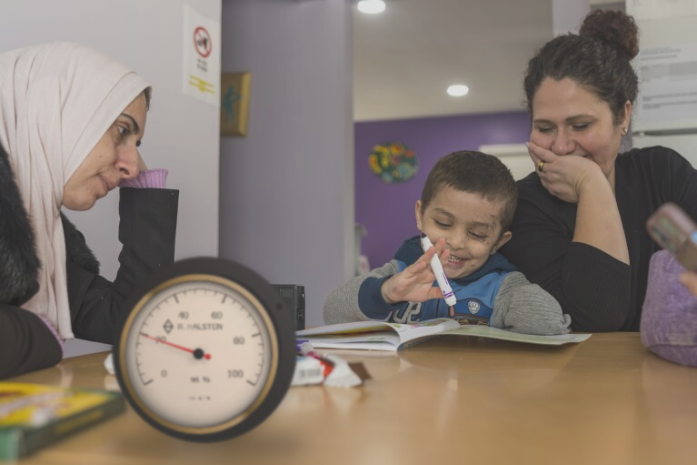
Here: 20 %
